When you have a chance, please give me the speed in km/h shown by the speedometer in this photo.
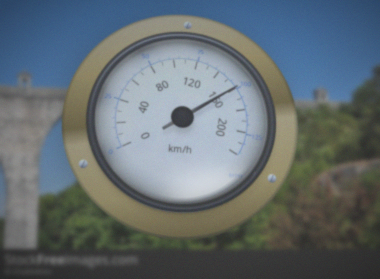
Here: 160 km/h
